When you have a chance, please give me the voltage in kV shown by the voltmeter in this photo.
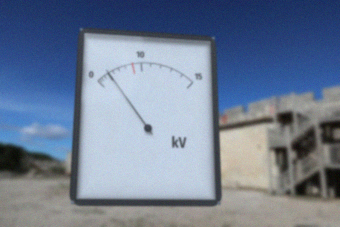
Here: 5 kV
